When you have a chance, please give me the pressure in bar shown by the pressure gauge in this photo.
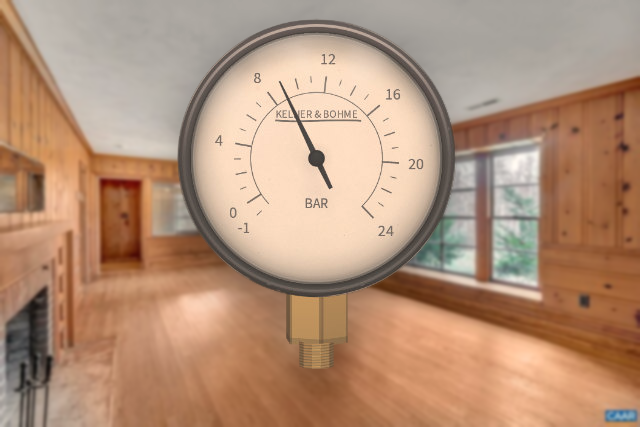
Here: 9 bar
